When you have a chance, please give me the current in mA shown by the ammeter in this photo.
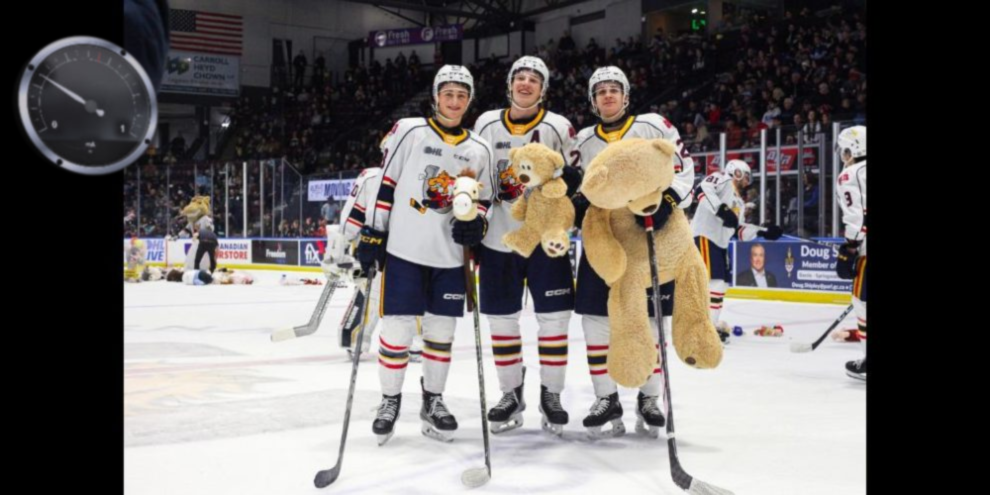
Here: 0.25 mA
